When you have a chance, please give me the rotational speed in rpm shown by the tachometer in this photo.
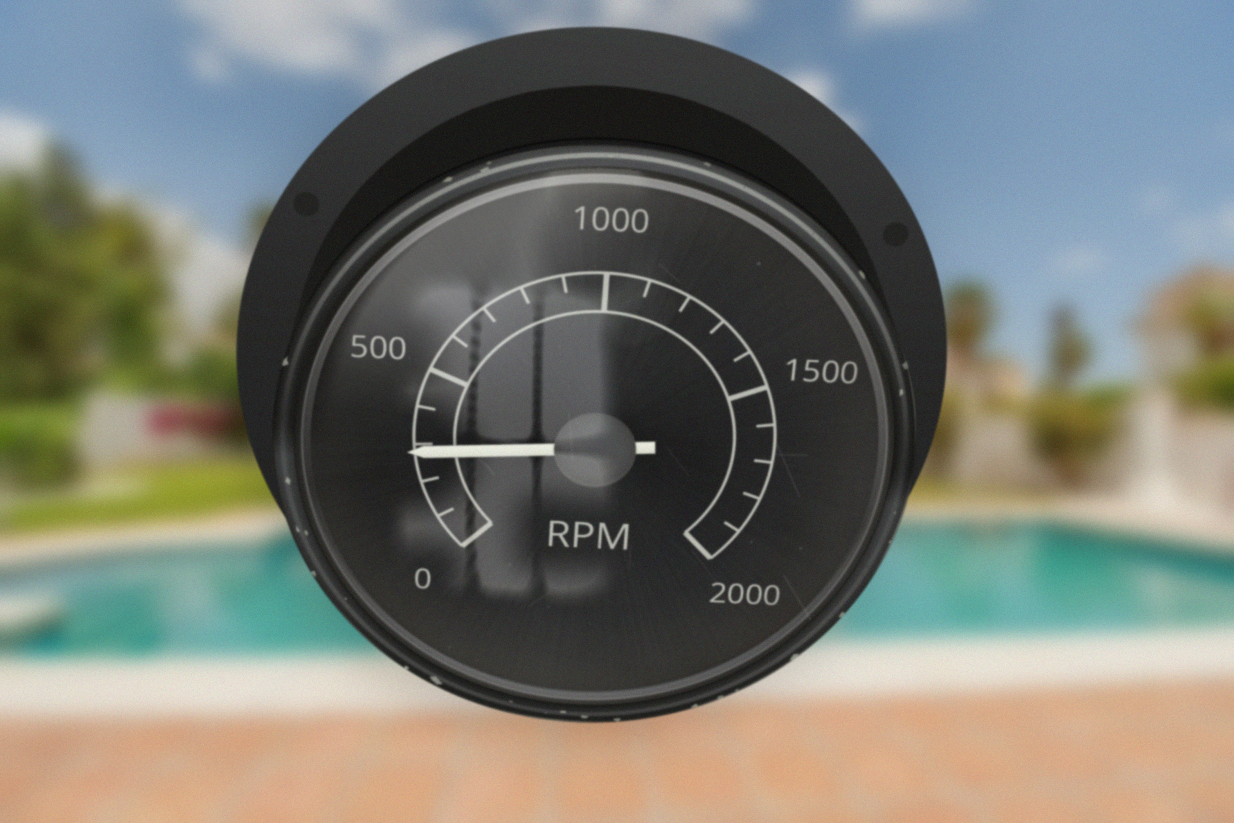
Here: 300 rpm
